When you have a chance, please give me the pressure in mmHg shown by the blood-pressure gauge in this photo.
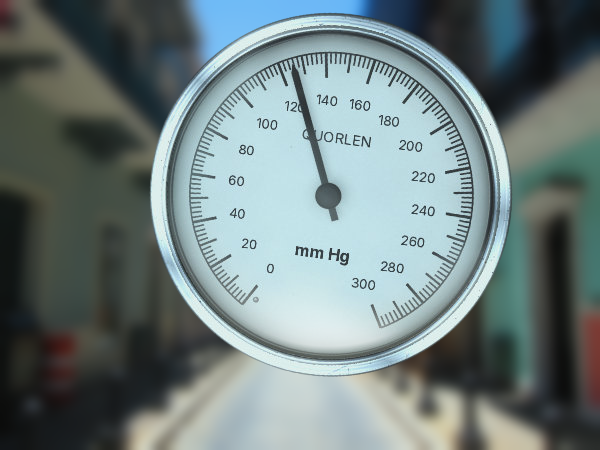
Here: 126 mmHg
